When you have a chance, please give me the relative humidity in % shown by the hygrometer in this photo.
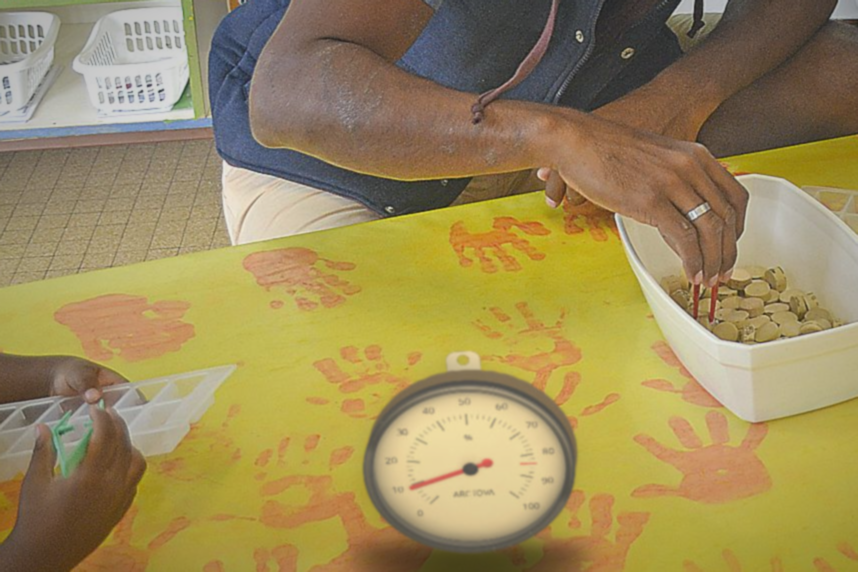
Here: 10 %
